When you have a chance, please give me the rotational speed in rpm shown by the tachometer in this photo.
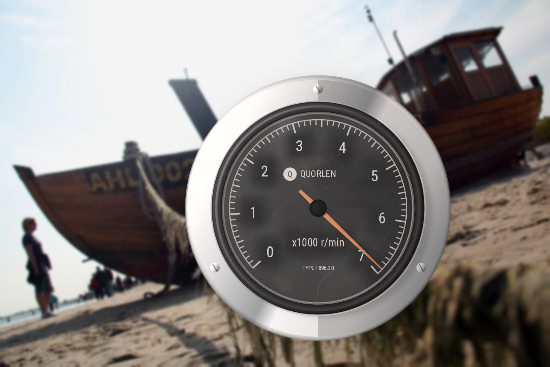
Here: 6900 rpm
